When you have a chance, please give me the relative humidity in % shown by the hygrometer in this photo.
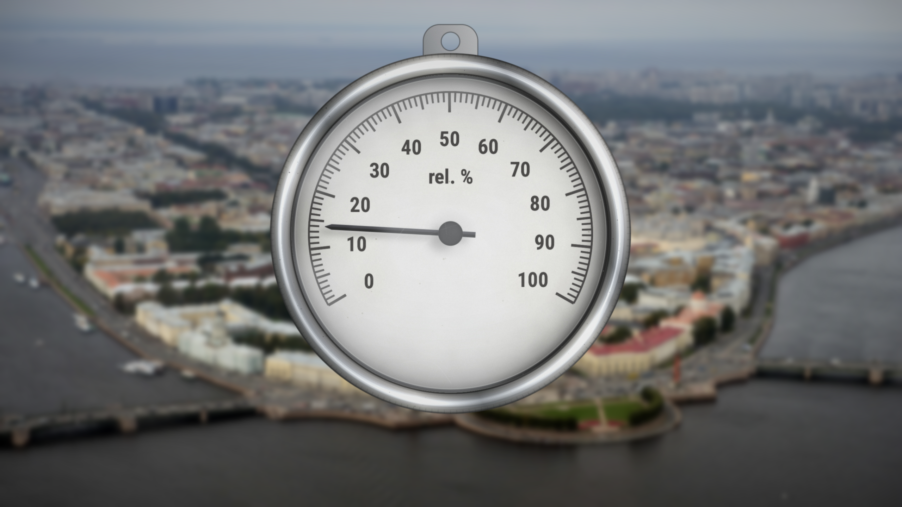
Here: 14 %
